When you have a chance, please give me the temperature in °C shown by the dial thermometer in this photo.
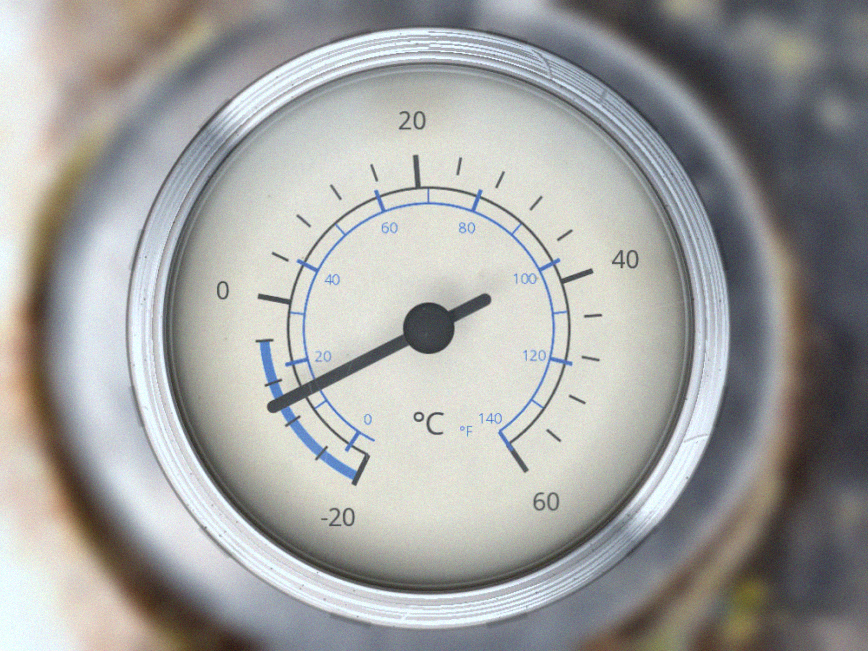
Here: -10 °C
